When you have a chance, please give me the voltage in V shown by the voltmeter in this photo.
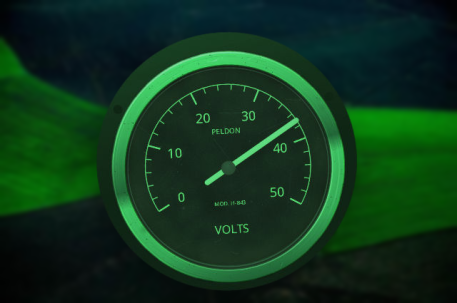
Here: 37 V
